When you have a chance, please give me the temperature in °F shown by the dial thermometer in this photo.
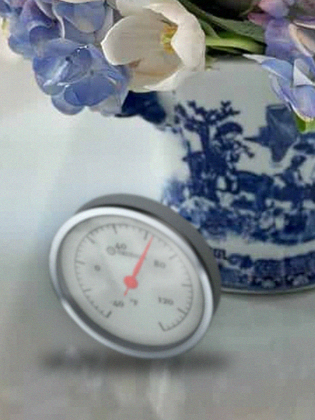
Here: 64 °F
